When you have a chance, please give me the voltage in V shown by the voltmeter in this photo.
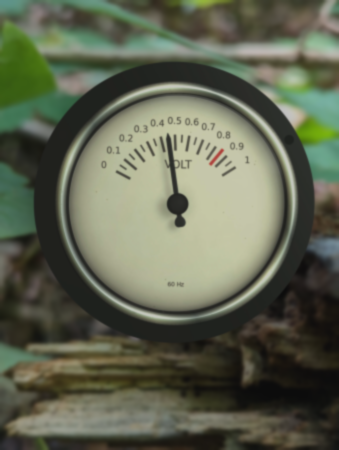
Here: 0.45 V
